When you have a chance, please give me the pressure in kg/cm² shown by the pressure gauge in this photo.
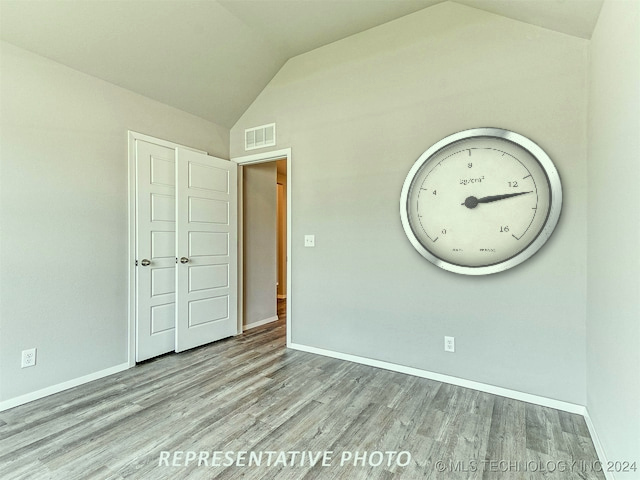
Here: 13 kg/cm²
